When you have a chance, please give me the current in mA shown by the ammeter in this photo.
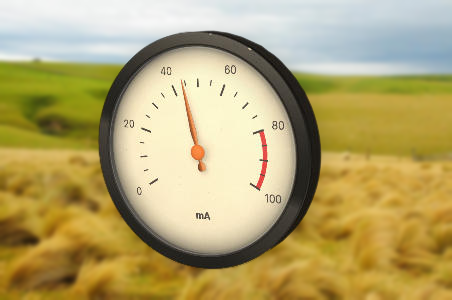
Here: 45 mA
